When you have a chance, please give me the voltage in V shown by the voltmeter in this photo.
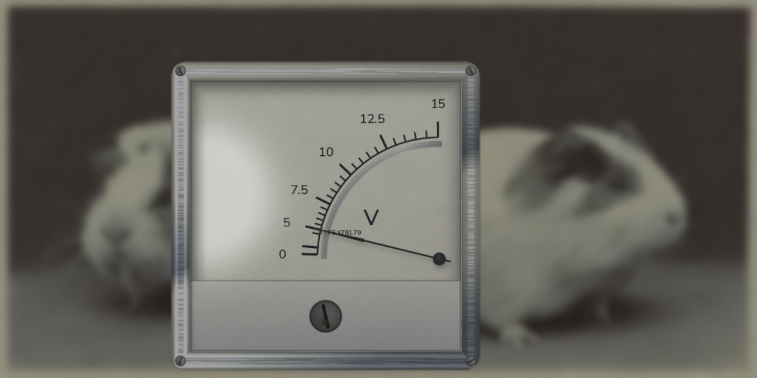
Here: 5 V
